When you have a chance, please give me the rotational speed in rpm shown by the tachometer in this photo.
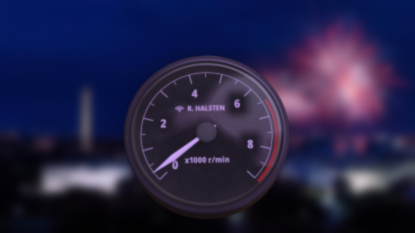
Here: 250 rpm
